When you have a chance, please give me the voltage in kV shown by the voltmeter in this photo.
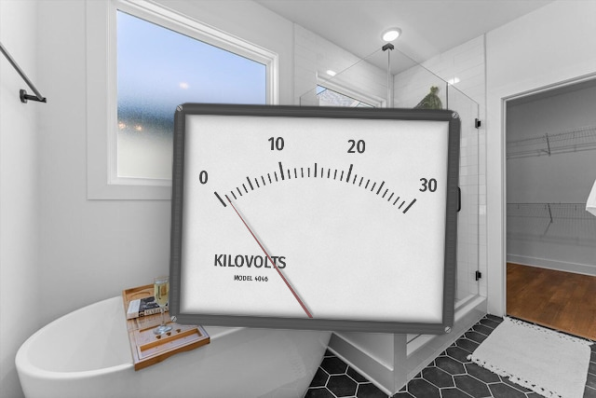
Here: 1 kV
